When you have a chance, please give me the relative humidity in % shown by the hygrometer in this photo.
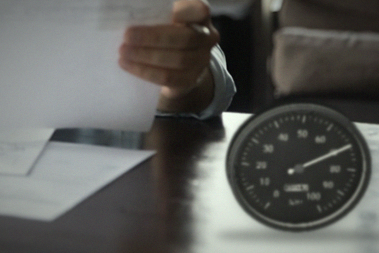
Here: 70 %
